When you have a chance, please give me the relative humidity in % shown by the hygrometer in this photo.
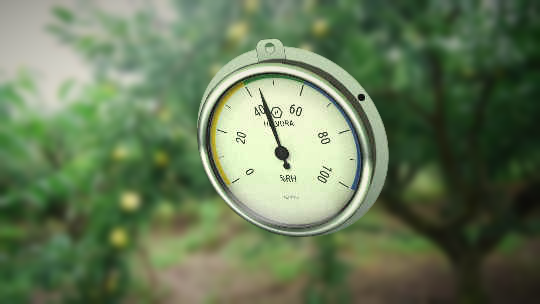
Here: 45 %
